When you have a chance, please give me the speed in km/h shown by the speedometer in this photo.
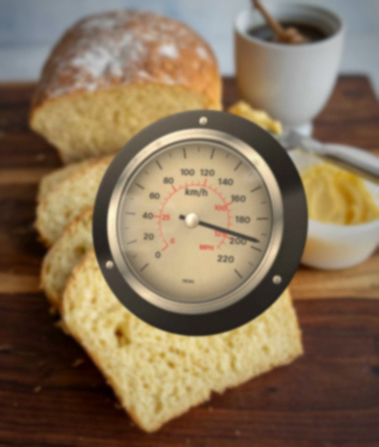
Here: 195 km/h
